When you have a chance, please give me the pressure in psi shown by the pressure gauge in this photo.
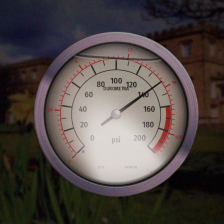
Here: 140 psi
